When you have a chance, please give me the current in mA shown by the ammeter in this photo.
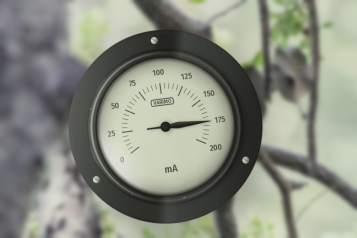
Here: 175 mA
